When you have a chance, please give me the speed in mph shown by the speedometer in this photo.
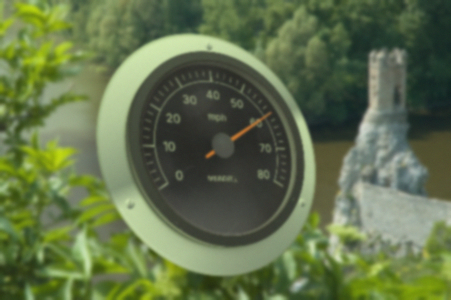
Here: 60 mph
